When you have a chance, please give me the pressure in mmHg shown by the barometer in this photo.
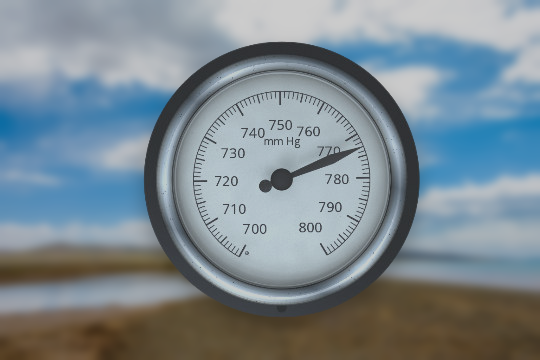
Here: 773 mmHg
